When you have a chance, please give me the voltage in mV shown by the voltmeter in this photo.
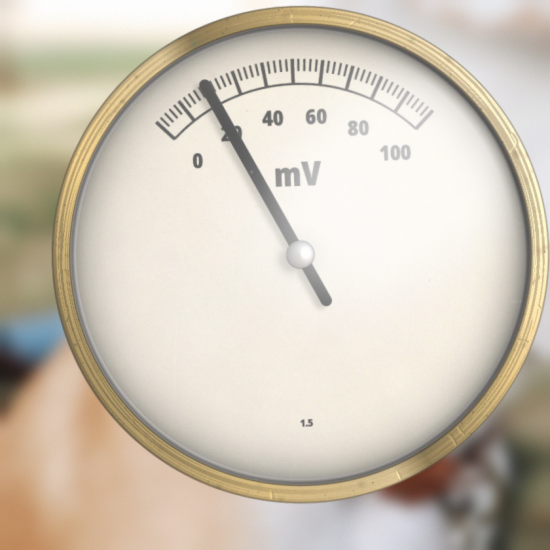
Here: 20 mV
